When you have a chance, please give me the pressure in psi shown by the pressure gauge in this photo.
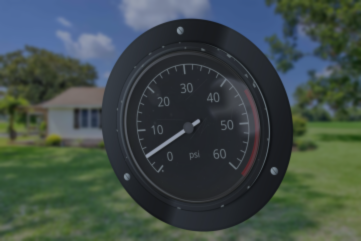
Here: 4 psi
